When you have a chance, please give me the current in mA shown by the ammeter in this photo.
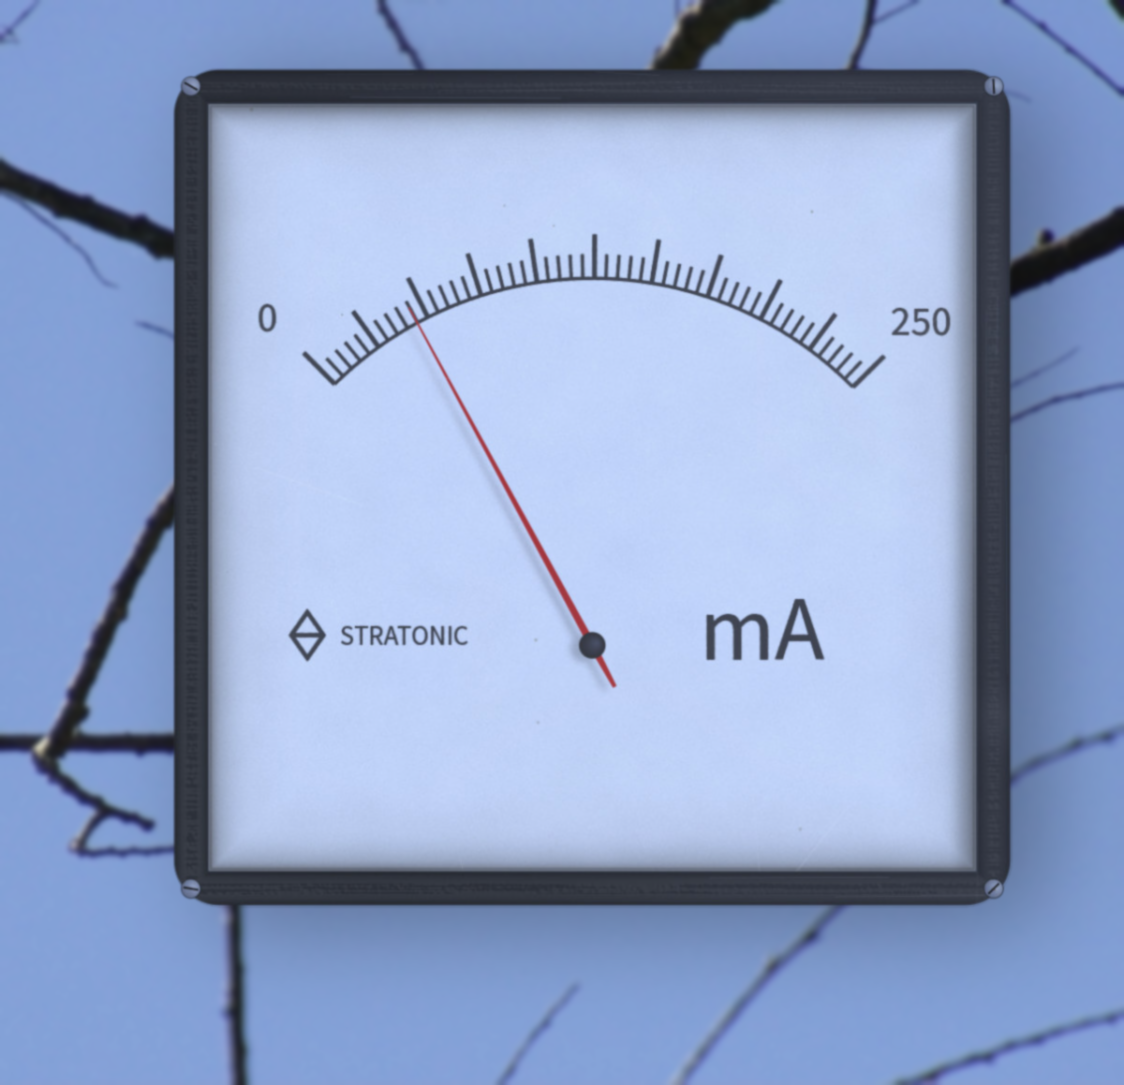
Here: 45 mA
